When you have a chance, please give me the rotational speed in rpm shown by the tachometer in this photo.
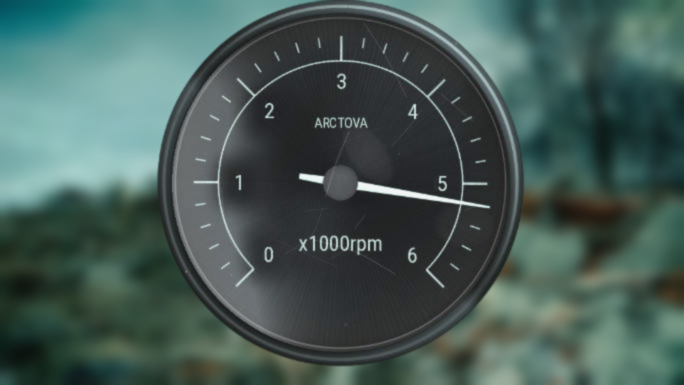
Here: 5200 rpm
